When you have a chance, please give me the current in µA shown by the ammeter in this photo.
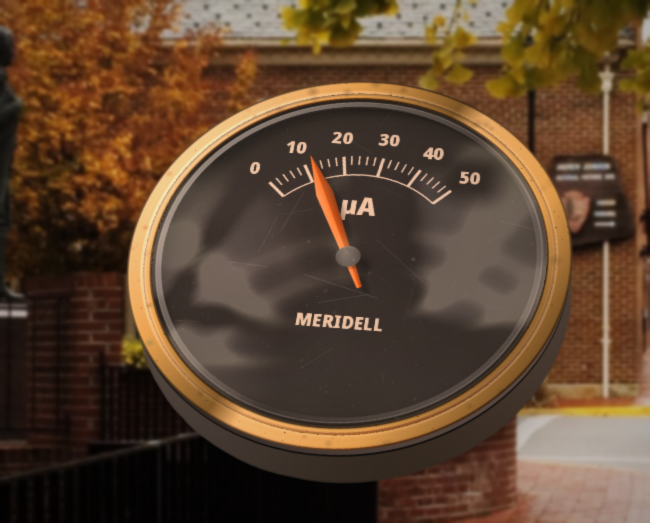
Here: 12 µA
